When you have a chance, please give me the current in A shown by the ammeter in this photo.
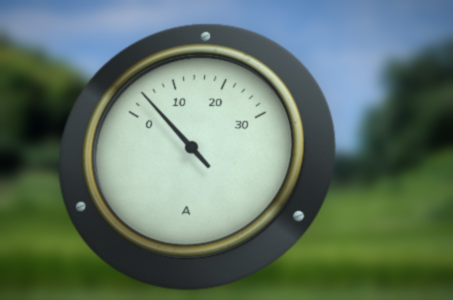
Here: 4 A
